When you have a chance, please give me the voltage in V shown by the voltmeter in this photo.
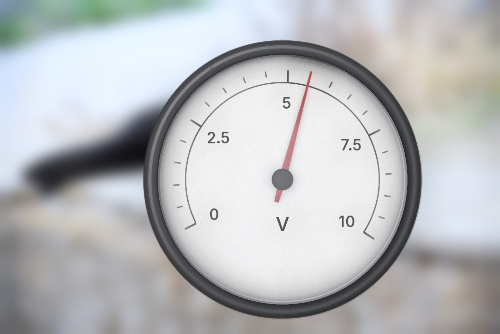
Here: 5.5 V
